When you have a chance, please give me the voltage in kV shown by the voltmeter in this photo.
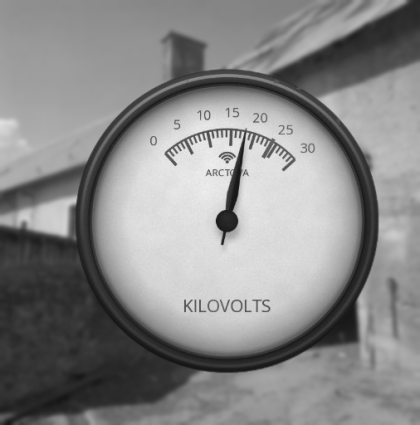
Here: 18 kV
